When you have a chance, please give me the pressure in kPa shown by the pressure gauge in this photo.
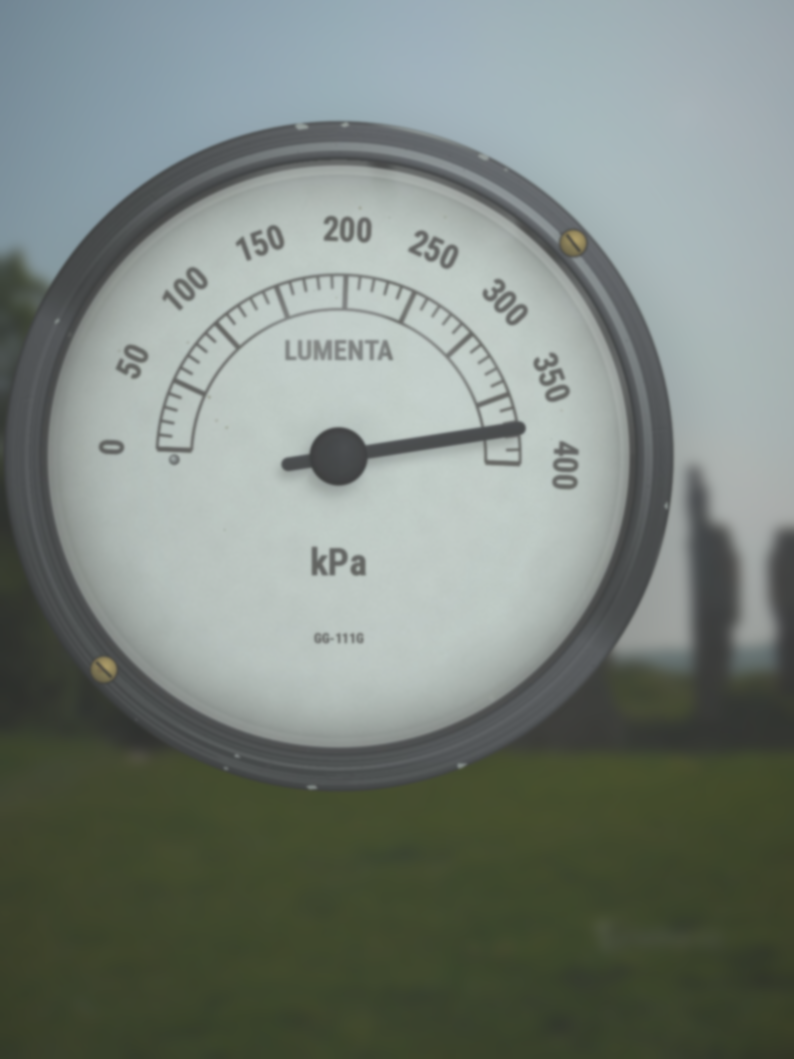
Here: 375 kPa
